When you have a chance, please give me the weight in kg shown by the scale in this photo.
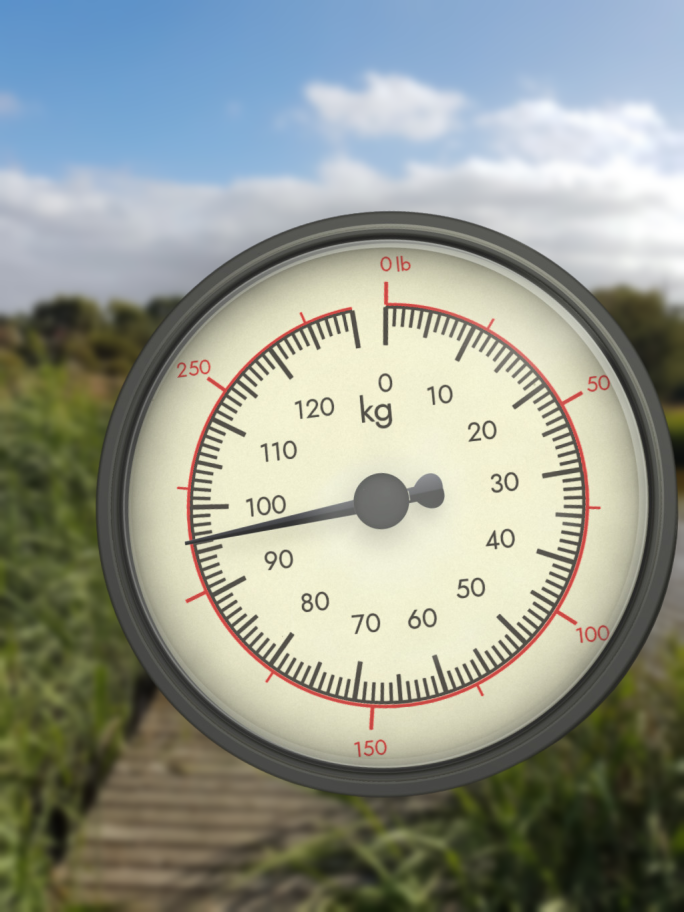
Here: 96 kg
